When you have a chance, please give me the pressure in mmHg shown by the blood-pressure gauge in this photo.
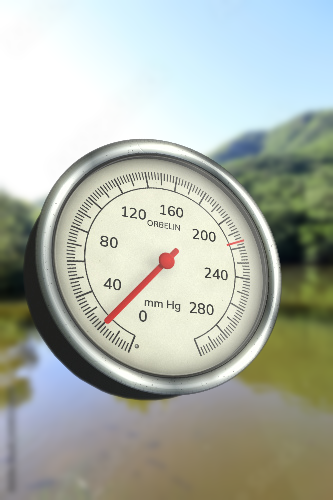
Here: 20 mmHg
